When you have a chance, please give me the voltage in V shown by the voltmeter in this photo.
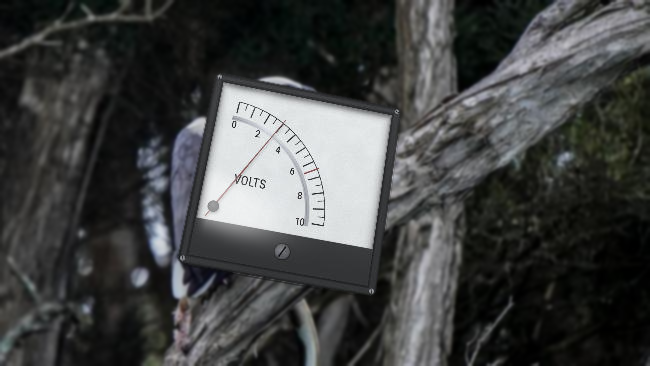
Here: 3 V
